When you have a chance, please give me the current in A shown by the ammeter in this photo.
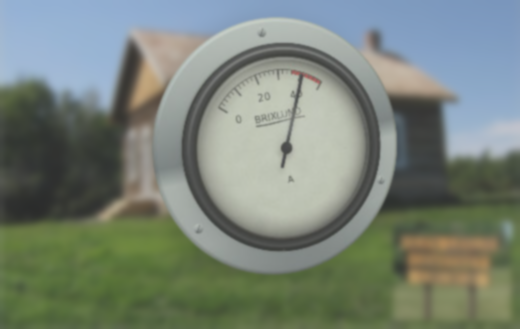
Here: 40 A
